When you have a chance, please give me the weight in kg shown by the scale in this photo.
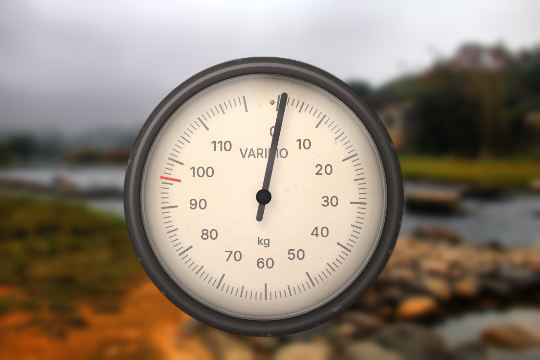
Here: 1 kg
